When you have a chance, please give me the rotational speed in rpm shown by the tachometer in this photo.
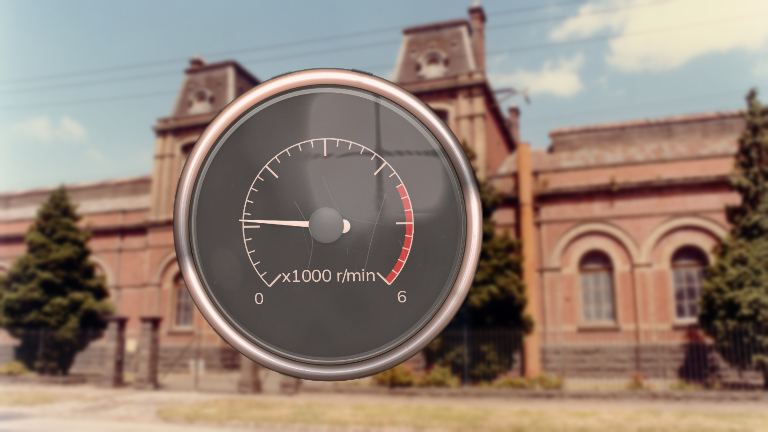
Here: 1100 rpm
